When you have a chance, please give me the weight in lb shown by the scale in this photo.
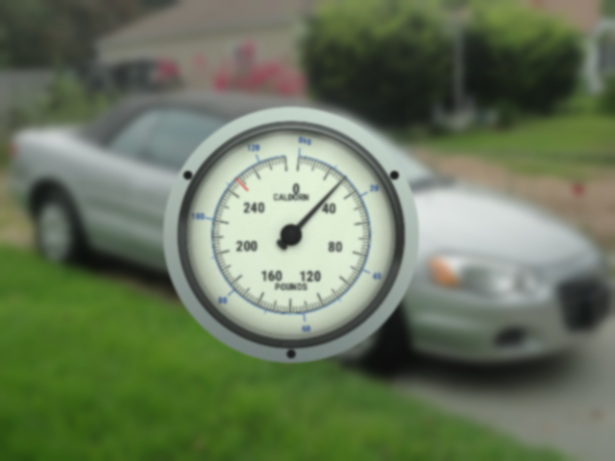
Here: 30 lb
